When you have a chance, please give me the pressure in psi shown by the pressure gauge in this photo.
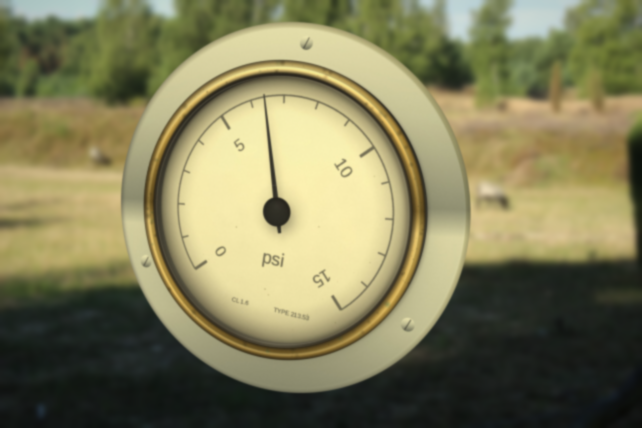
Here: 6.5 psi
